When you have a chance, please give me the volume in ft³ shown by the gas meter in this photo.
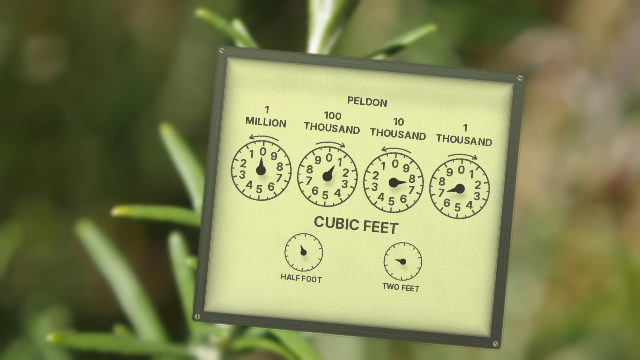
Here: 7700 ft³
